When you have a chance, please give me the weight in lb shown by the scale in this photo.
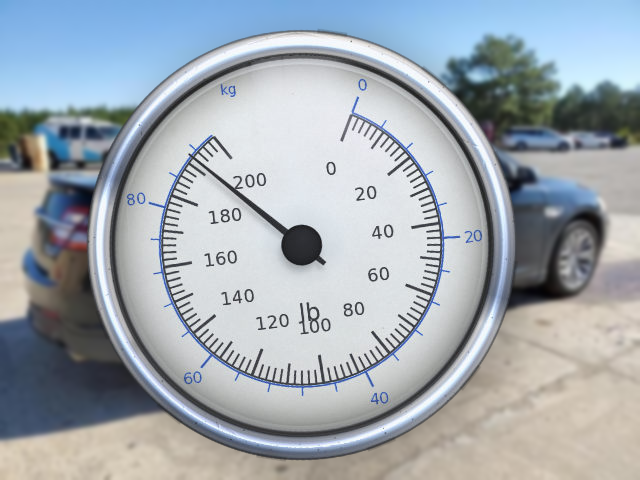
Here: 192 lb
